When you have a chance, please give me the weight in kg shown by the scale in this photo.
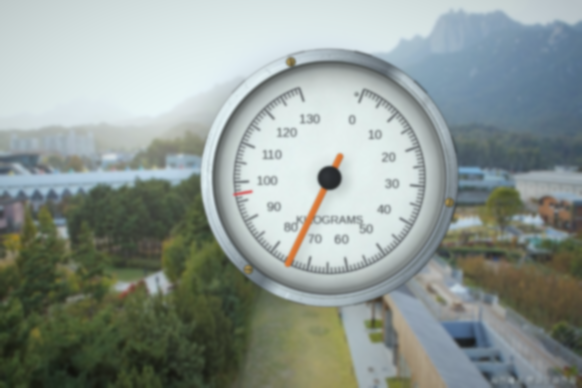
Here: 75 kg
